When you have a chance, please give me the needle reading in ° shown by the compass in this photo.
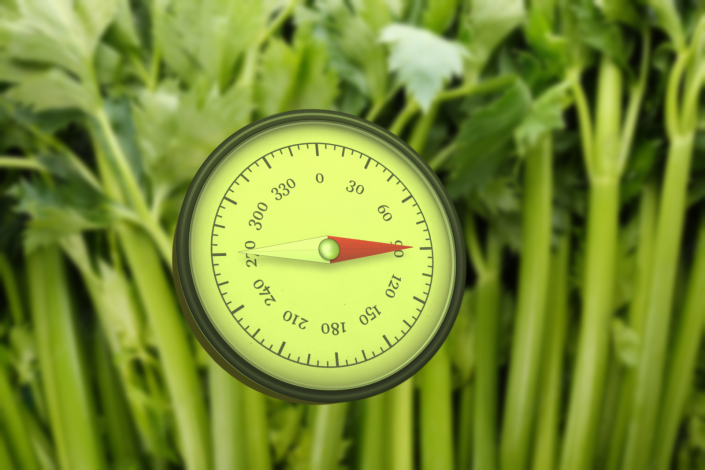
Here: 90 °
